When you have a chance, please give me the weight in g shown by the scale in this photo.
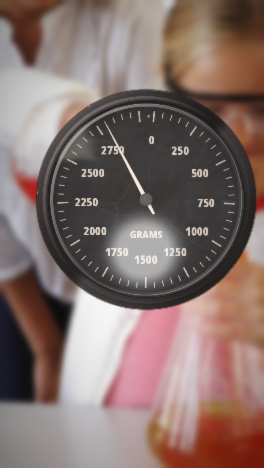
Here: 2800 g
